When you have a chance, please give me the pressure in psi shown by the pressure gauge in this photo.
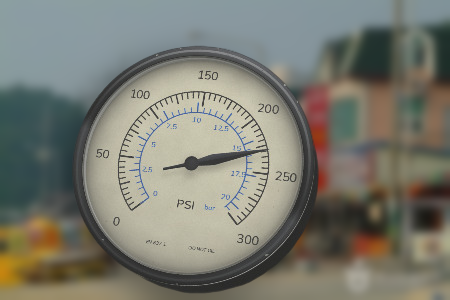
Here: 230 psi
